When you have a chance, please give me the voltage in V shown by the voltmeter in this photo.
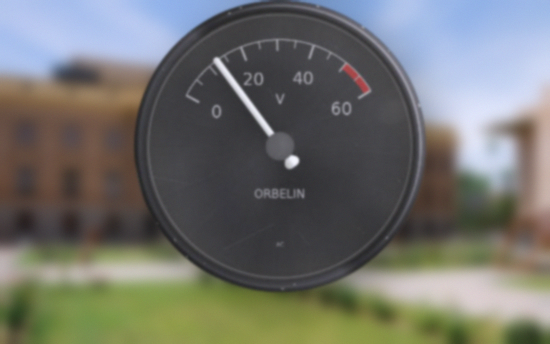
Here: 12.5 V
